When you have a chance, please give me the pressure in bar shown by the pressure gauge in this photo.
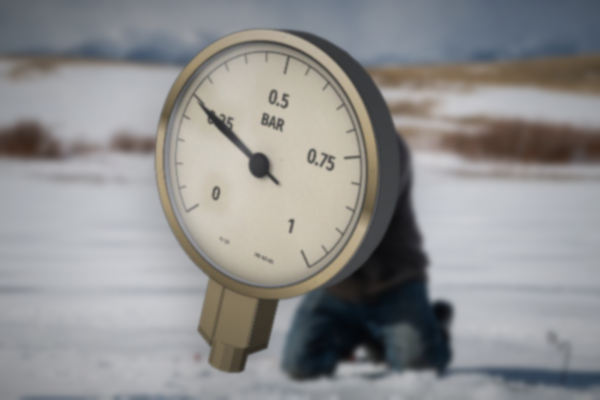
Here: 0.25 bar
